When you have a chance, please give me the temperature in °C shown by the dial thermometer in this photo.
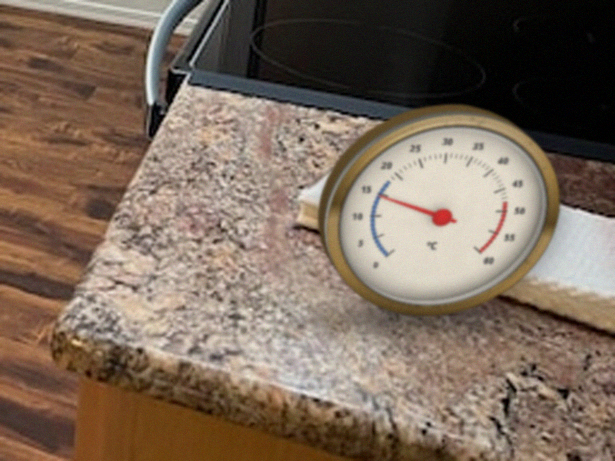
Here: 15 °C
